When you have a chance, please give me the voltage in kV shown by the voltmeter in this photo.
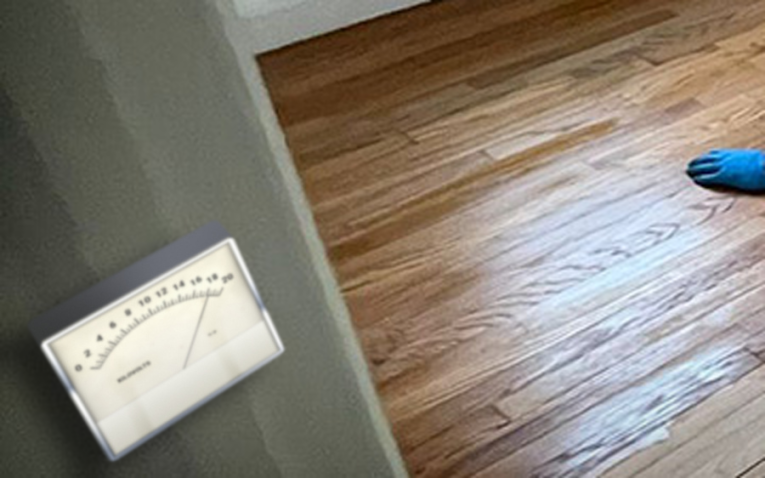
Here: 18 kV
